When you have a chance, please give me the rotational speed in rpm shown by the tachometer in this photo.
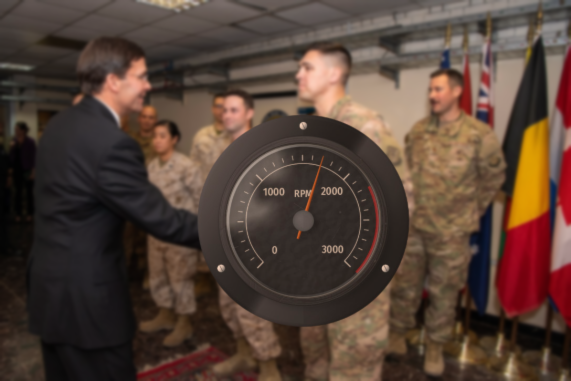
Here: 1700 rpm
